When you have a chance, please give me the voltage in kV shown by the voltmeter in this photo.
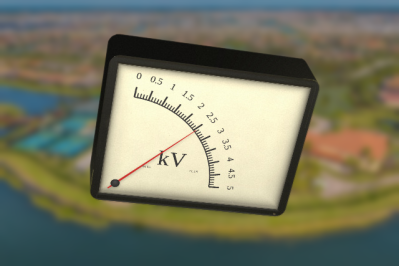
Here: 2.5 kV
